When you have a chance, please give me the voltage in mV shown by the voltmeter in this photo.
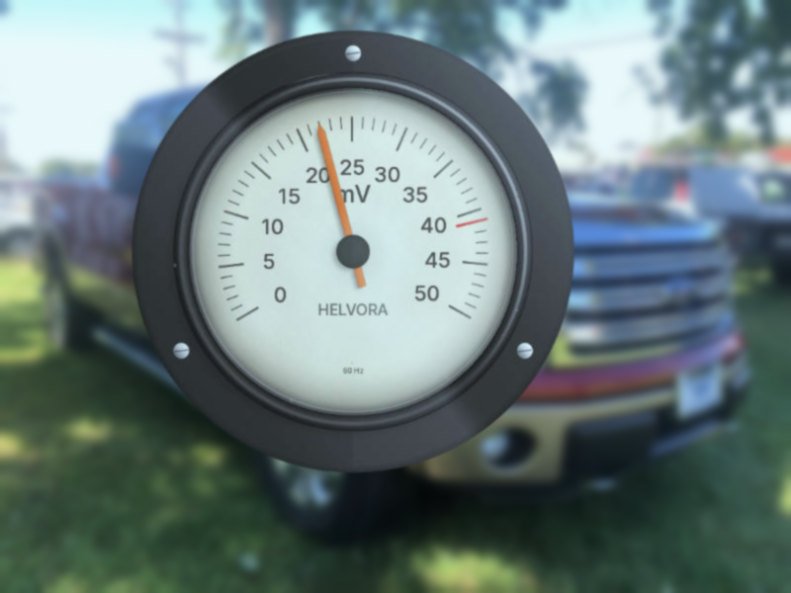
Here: 22 mV
